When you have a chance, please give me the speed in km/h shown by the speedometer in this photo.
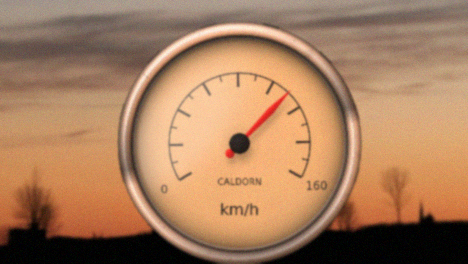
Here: 110 km/h
